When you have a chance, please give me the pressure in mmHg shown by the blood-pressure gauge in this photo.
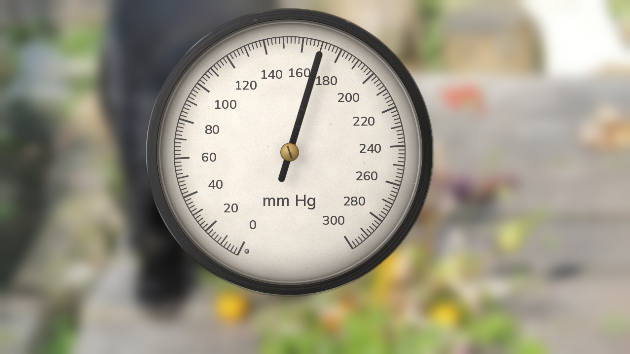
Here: 170 mmHg
